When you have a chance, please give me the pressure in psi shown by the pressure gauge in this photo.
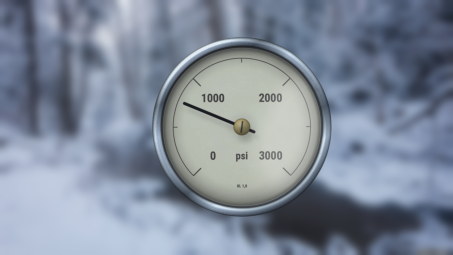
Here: 750 psi
